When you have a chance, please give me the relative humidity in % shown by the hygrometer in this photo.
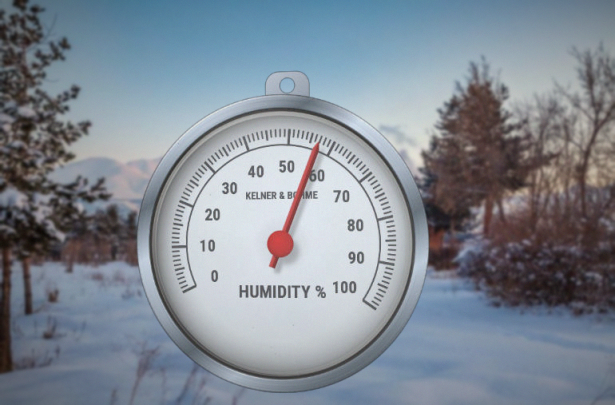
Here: 57 %
